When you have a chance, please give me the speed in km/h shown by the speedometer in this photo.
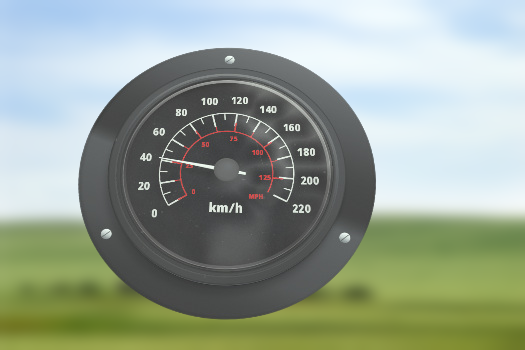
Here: 40 km/h
